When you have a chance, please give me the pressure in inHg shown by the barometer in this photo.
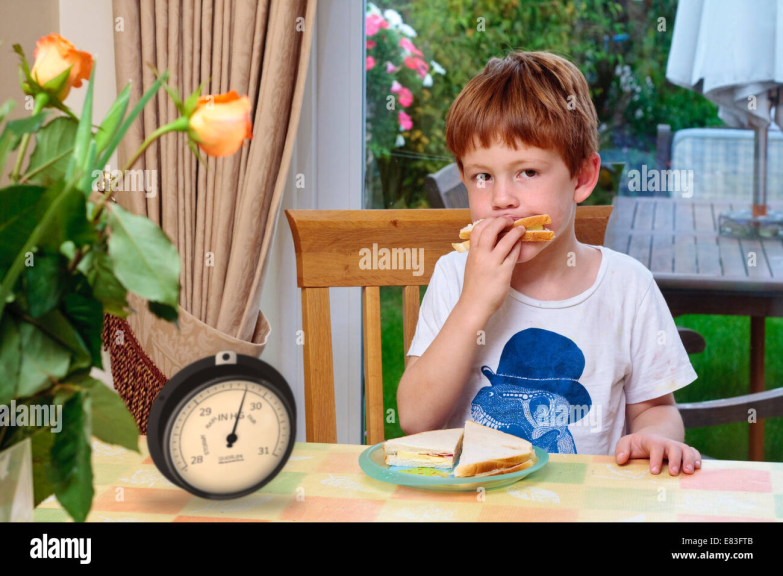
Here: 29.7 inHg
